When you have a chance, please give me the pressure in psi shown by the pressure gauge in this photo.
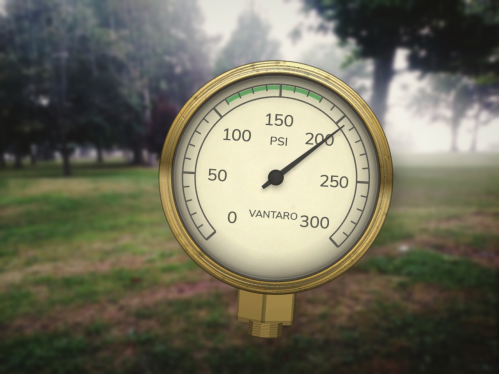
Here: 205 psi
